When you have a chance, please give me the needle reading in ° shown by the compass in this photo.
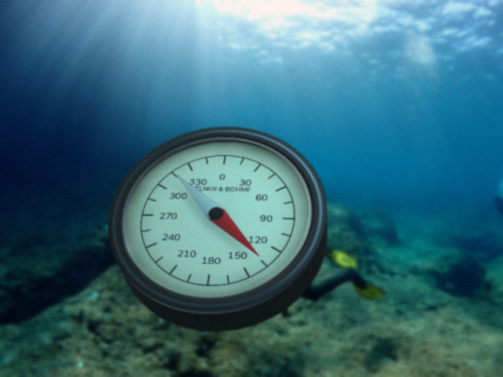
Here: 135 °
